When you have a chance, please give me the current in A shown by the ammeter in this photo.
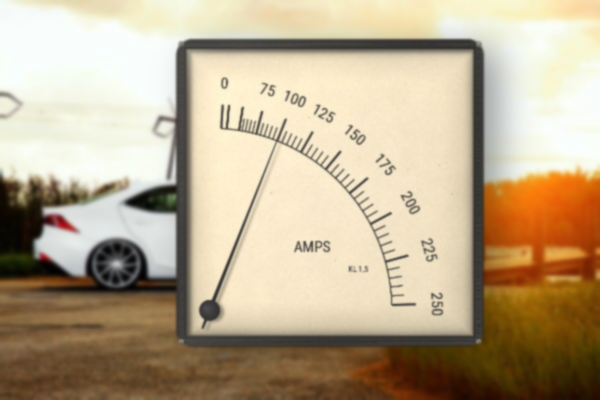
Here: 100 A
